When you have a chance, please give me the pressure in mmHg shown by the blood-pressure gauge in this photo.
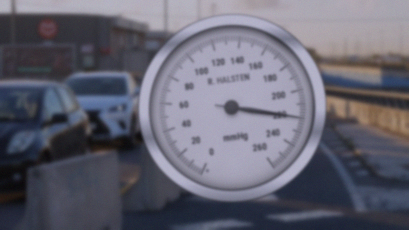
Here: 220 mmHg
